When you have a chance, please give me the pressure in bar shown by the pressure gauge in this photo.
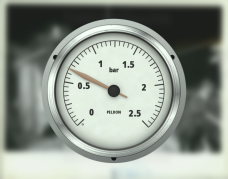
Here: 0.65 bar
